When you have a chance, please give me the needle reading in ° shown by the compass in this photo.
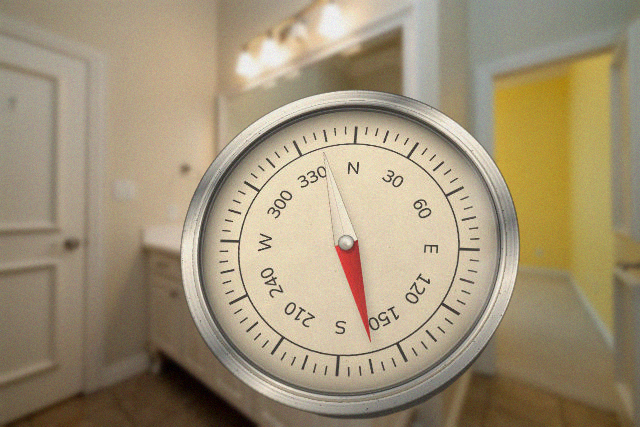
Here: 162.5 °
